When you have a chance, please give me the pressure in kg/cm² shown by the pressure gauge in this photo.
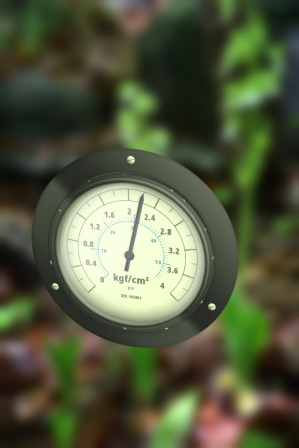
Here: 2.2 kg/cm²
